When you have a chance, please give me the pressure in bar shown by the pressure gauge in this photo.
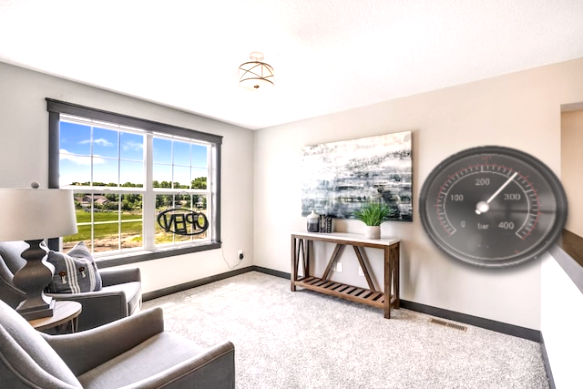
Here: 260 bar
